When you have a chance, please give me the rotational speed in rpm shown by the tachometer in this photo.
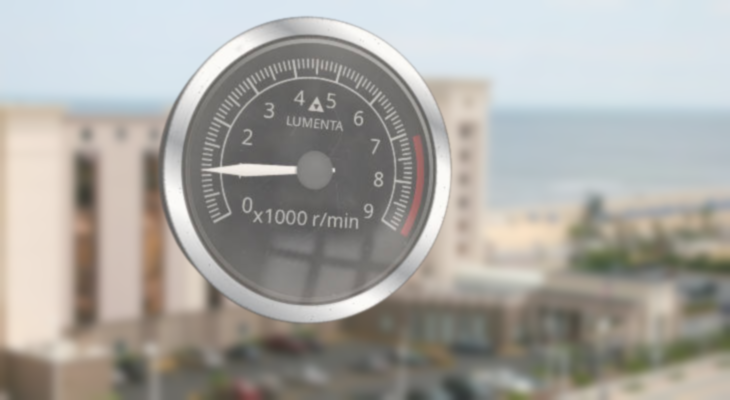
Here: 1000 rpm
